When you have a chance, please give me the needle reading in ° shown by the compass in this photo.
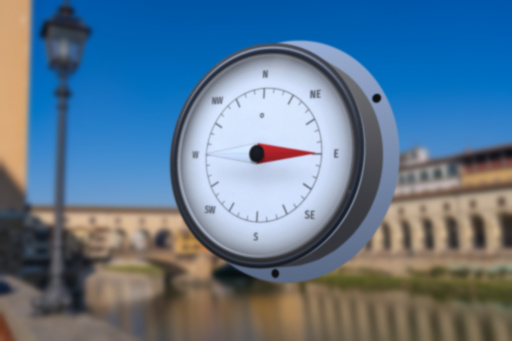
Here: 90 °
